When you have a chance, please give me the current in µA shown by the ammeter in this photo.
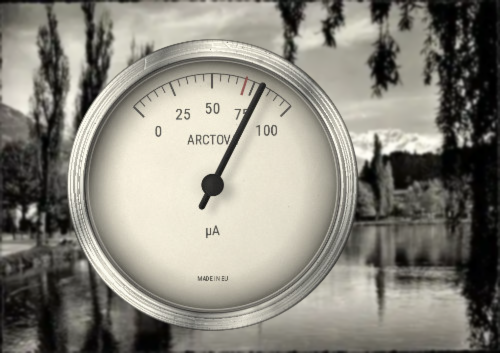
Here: 80 µA
